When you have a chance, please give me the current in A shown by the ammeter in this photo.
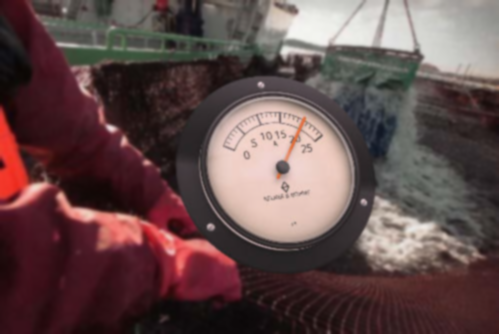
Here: 20 A
